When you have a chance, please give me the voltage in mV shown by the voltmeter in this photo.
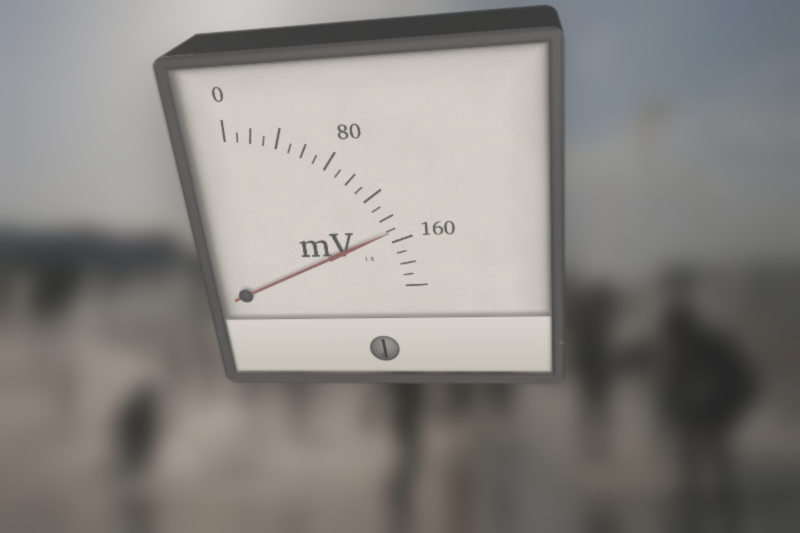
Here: 150 mV
